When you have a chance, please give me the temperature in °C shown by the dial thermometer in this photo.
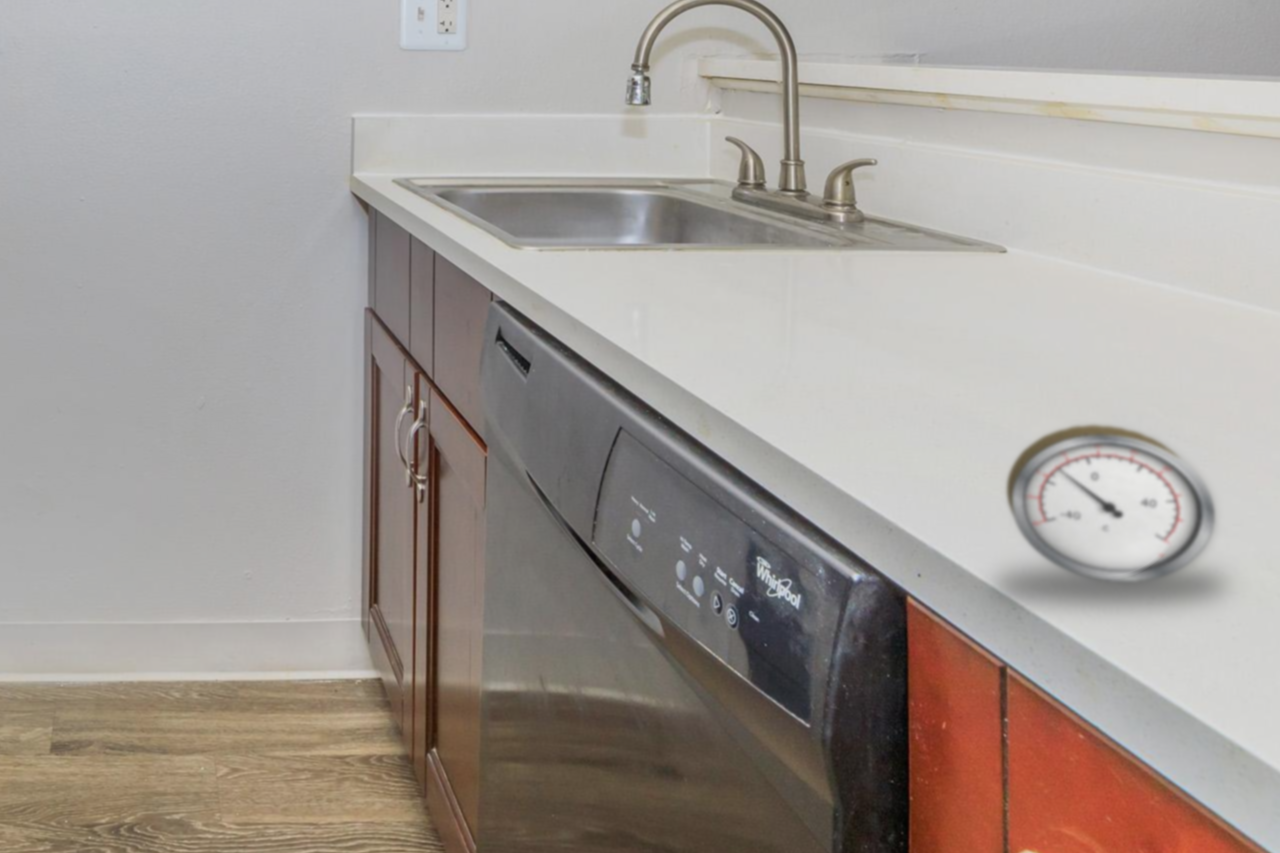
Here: -12 °C
